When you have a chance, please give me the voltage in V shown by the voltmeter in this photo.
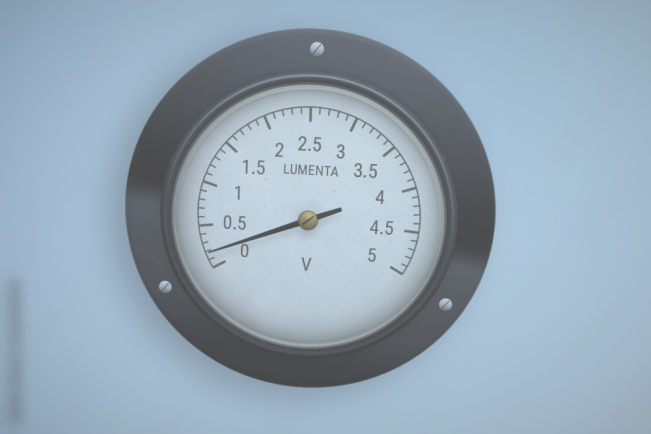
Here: 0.2 V
